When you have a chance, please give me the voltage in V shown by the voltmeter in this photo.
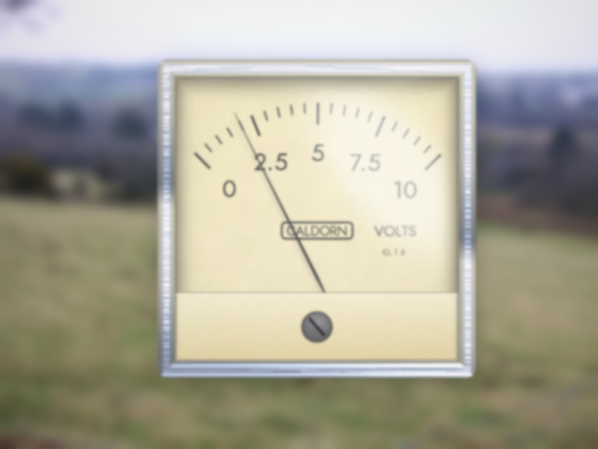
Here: 2 V
